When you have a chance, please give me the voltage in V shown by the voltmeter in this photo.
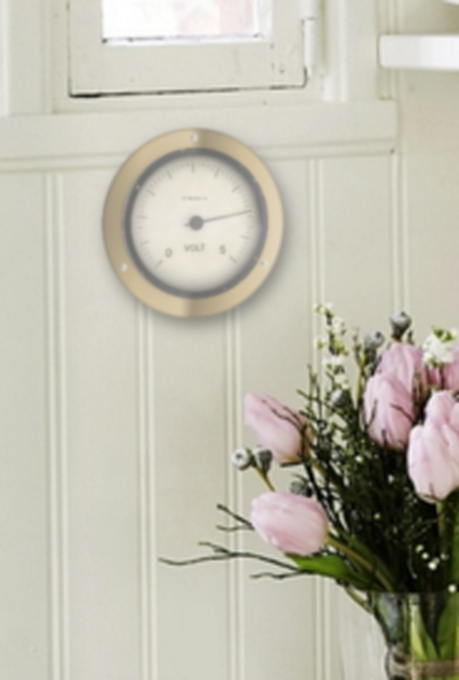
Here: 4 V
